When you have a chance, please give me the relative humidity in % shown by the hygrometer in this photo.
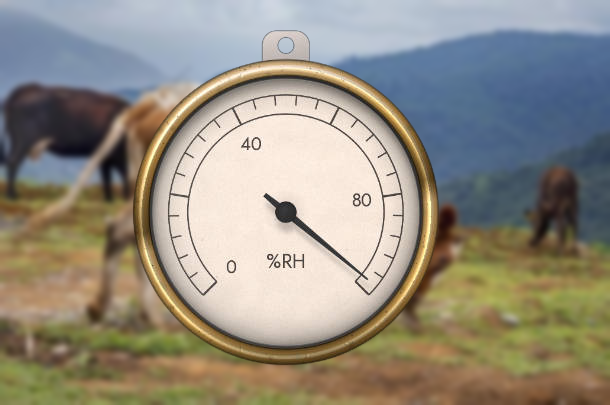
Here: 98 %
